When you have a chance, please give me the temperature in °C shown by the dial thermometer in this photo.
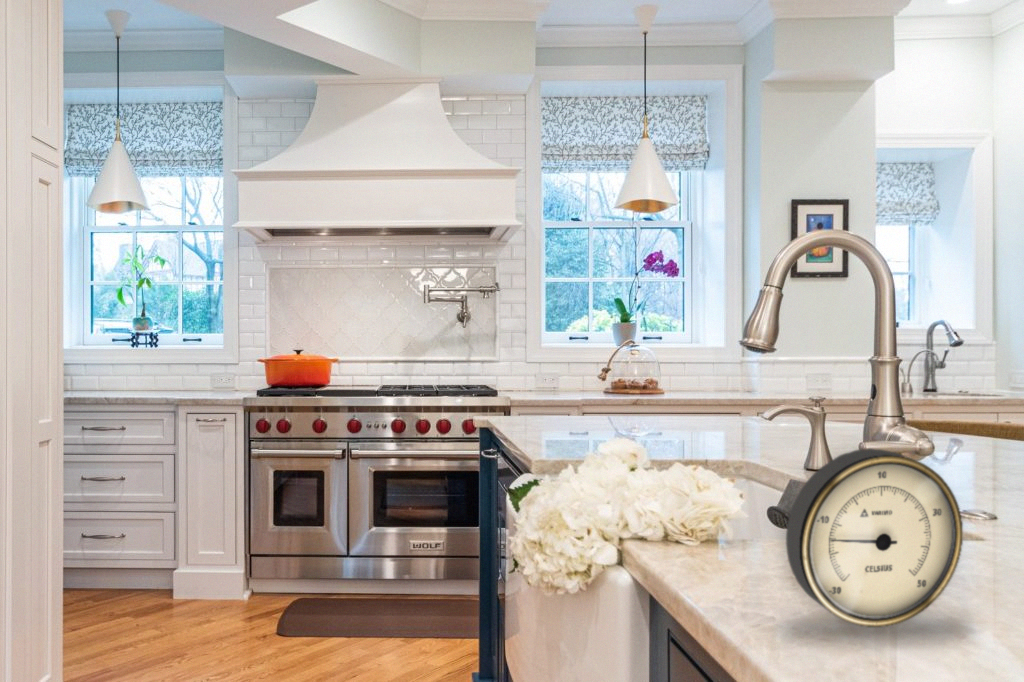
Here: -15 °C
